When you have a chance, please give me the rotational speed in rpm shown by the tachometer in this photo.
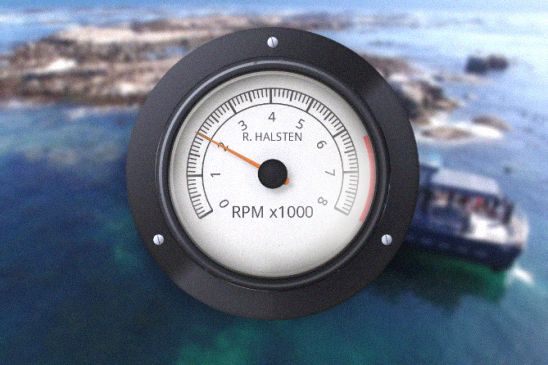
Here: 2000 rpm
